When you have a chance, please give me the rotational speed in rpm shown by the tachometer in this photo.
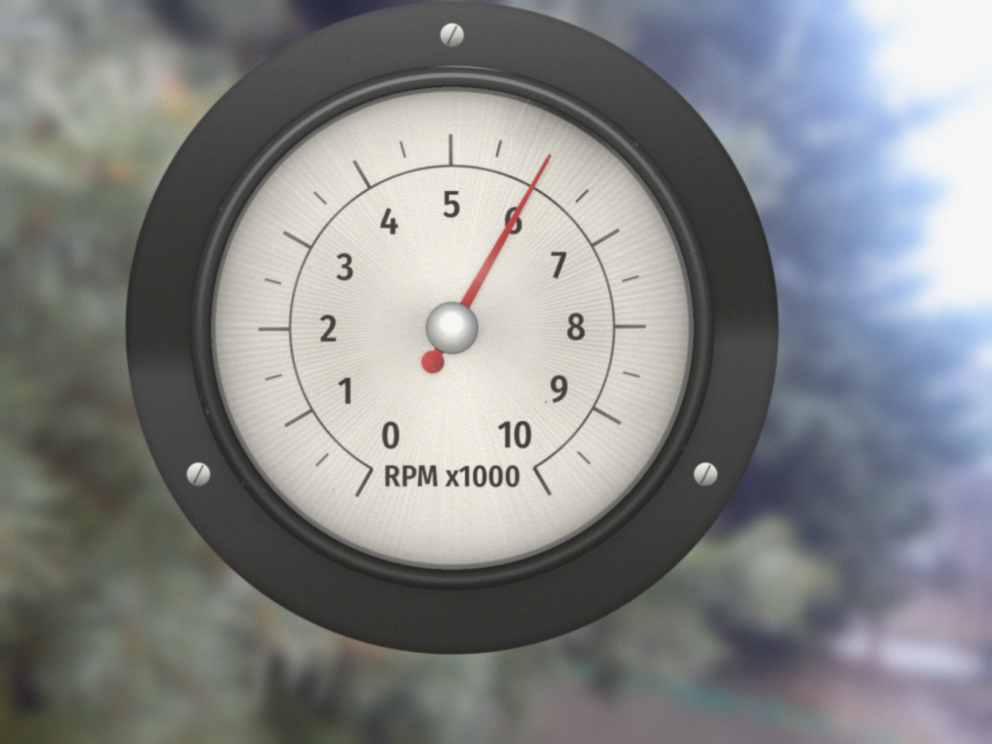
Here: 6000 rpm
